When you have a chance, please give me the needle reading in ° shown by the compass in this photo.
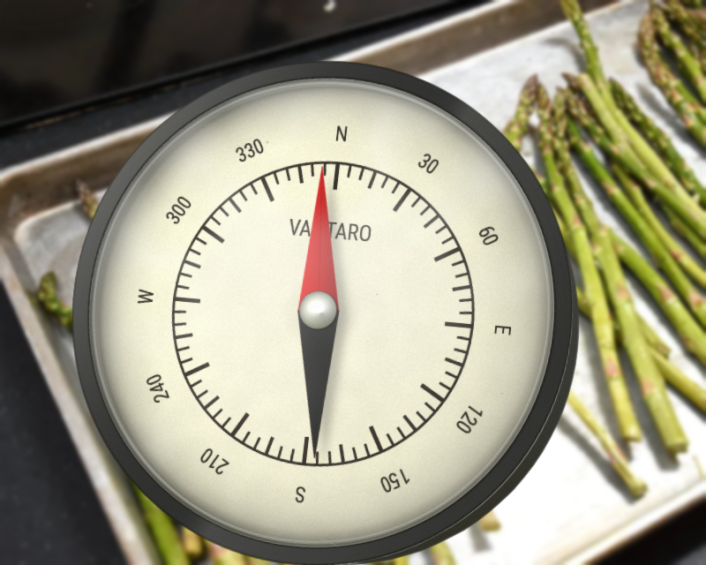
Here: 355 °
